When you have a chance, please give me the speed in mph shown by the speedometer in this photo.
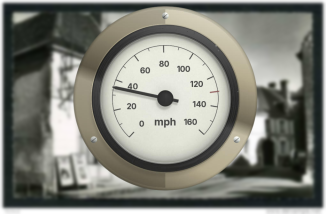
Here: 35 mph
